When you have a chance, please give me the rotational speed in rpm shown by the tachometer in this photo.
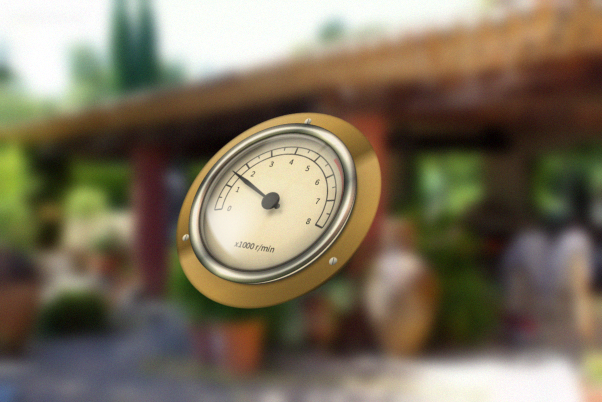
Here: 1500 rpm
